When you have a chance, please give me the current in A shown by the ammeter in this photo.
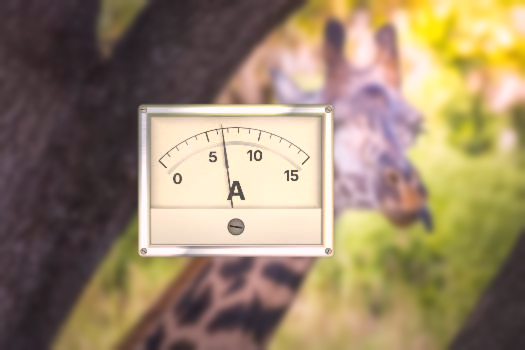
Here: 6.5 A
